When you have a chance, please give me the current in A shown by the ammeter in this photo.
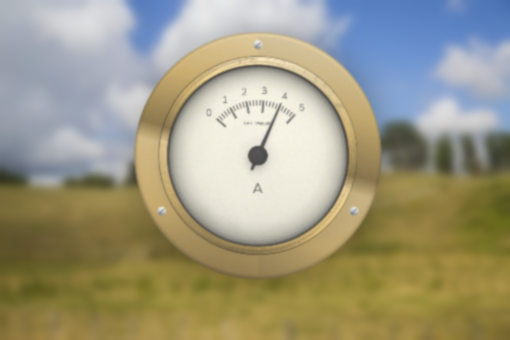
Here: 4 A
